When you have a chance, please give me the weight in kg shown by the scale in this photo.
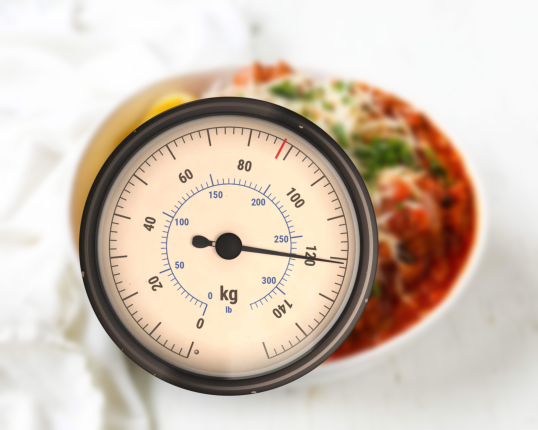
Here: 121 kg
